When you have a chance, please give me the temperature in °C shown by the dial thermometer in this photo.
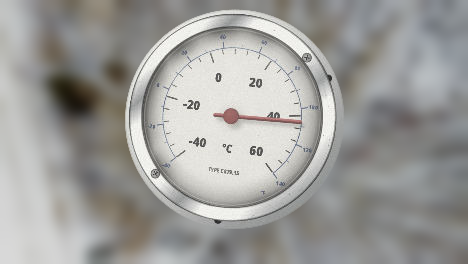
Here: 42 °C
